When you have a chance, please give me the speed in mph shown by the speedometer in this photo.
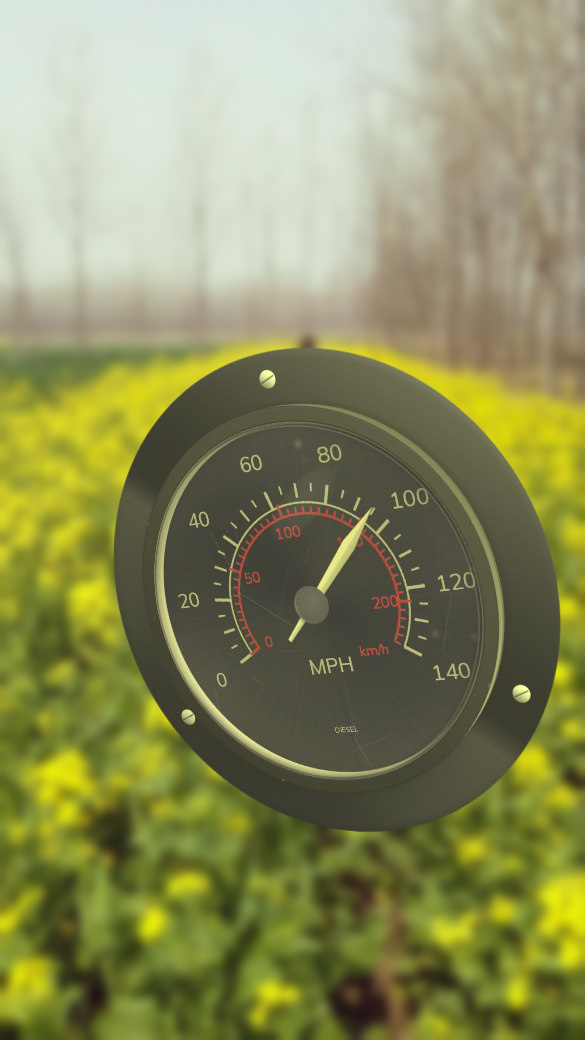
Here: 95 mph
